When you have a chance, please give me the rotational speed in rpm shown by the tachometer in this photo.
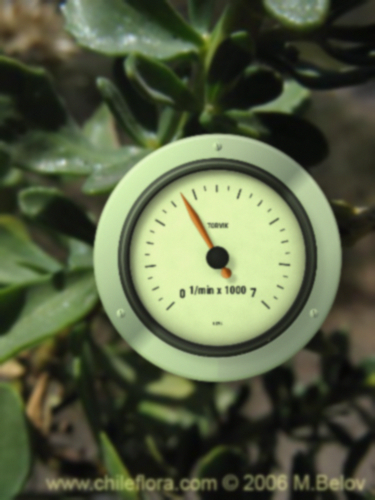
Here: 2750 rpm
